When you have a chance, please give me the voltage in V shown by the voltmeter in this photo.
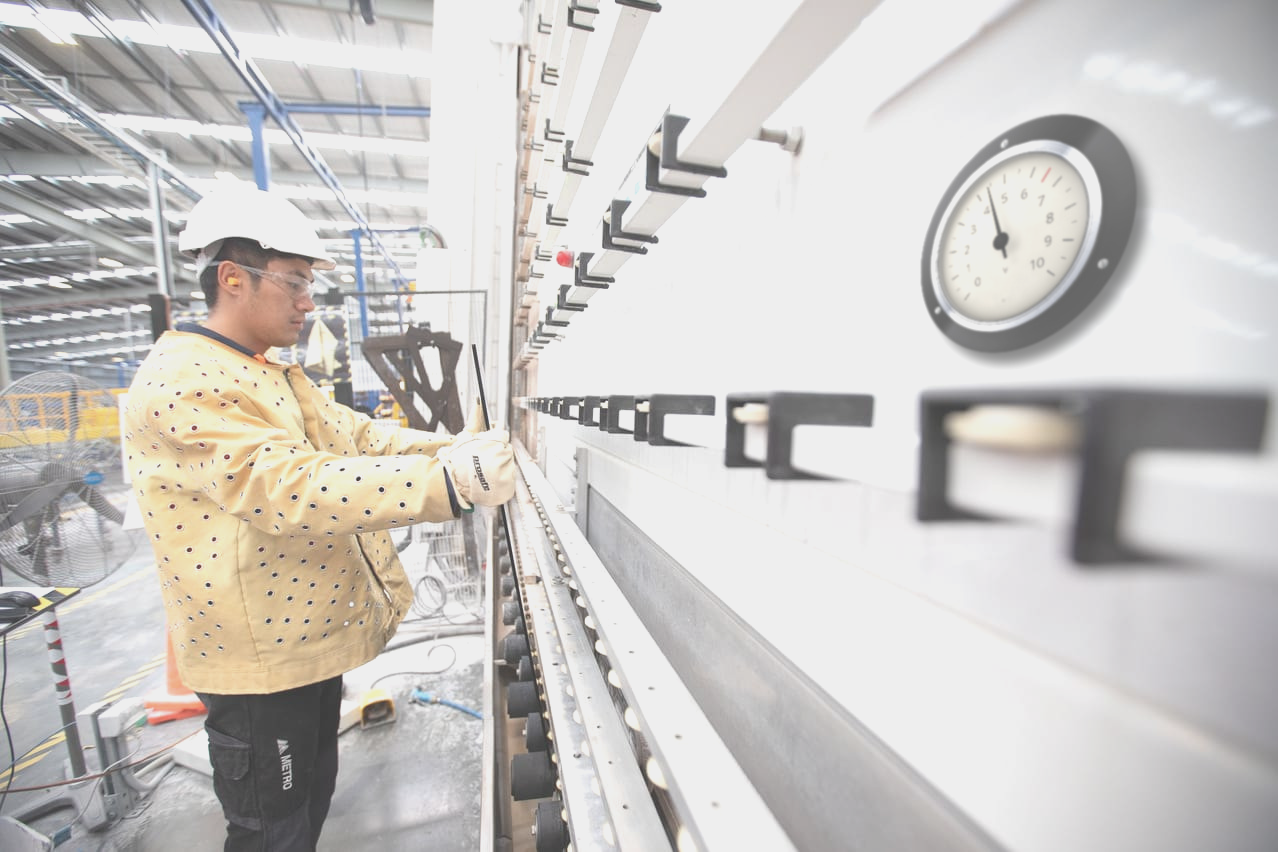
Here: 4.5 V
